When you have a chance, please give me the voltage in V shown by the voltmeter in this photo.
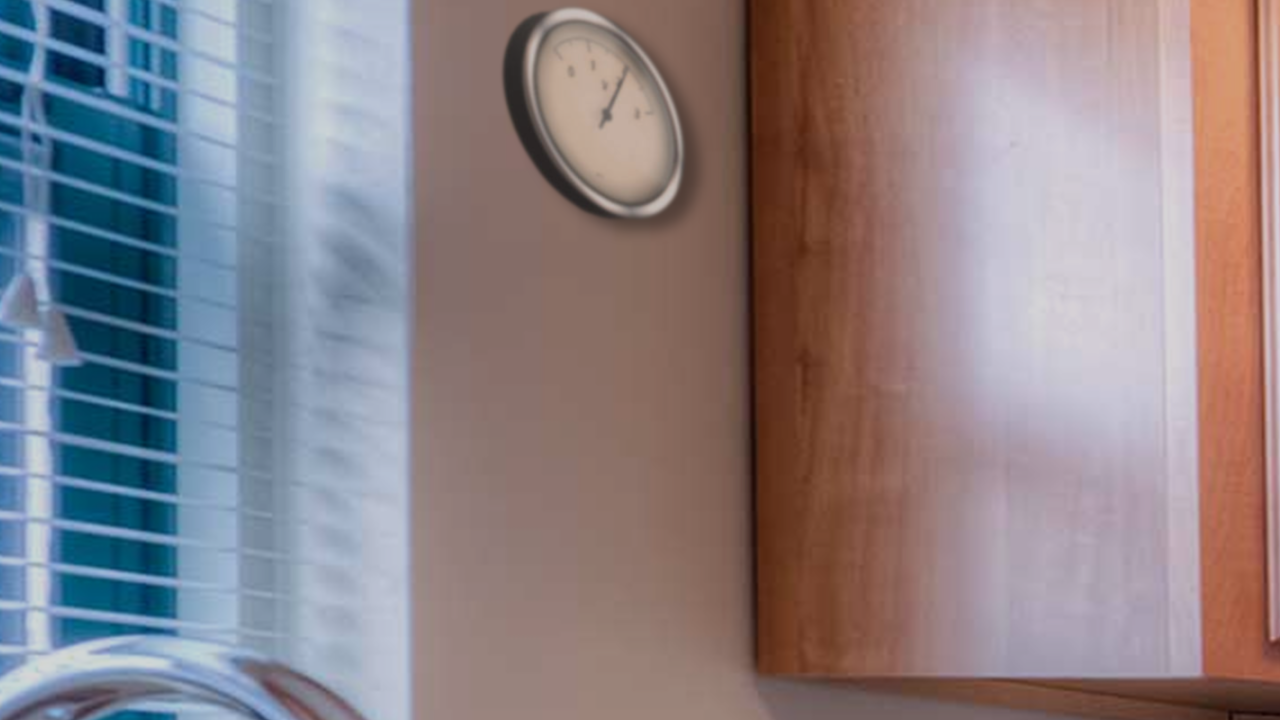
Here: 2 V
